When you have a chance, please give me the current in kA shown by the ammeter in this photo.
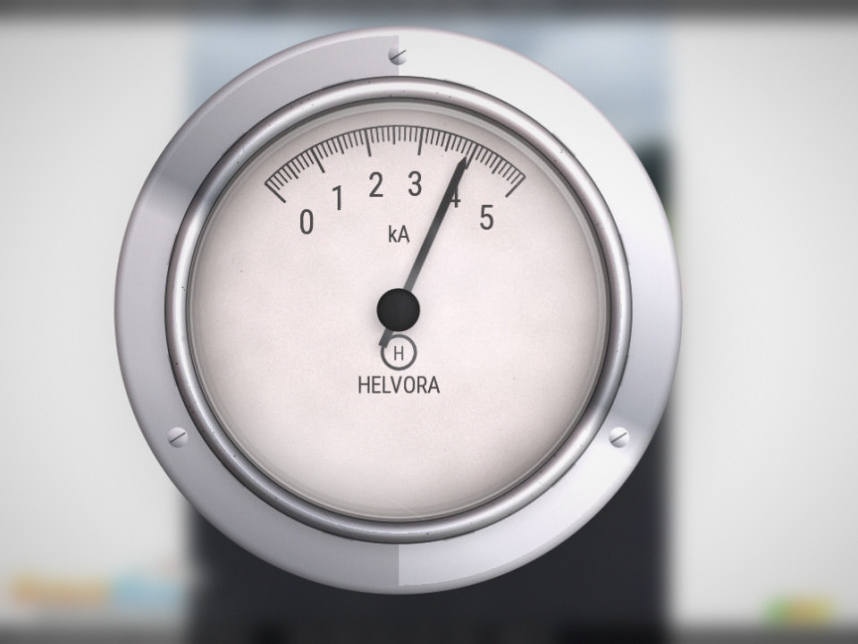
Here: 3.9 kA
